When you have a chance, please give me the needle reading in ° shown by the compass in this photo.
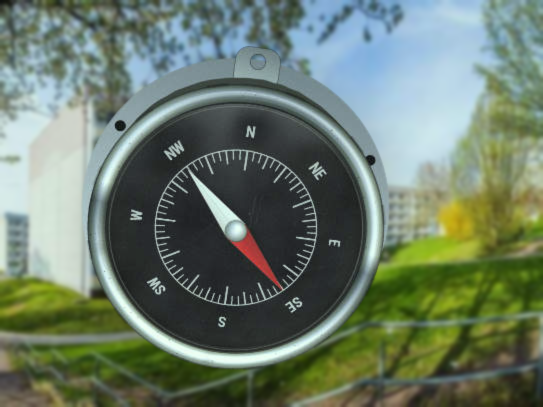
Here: 135 °
